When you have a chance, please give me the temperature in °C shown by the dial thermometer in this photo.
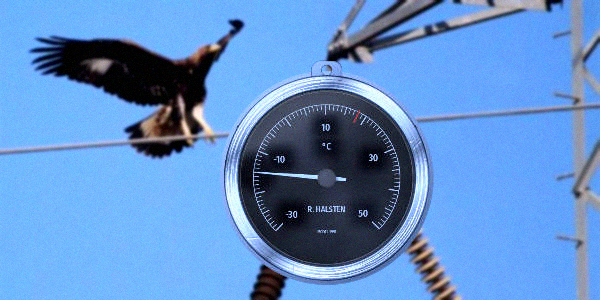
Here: -15 °C
